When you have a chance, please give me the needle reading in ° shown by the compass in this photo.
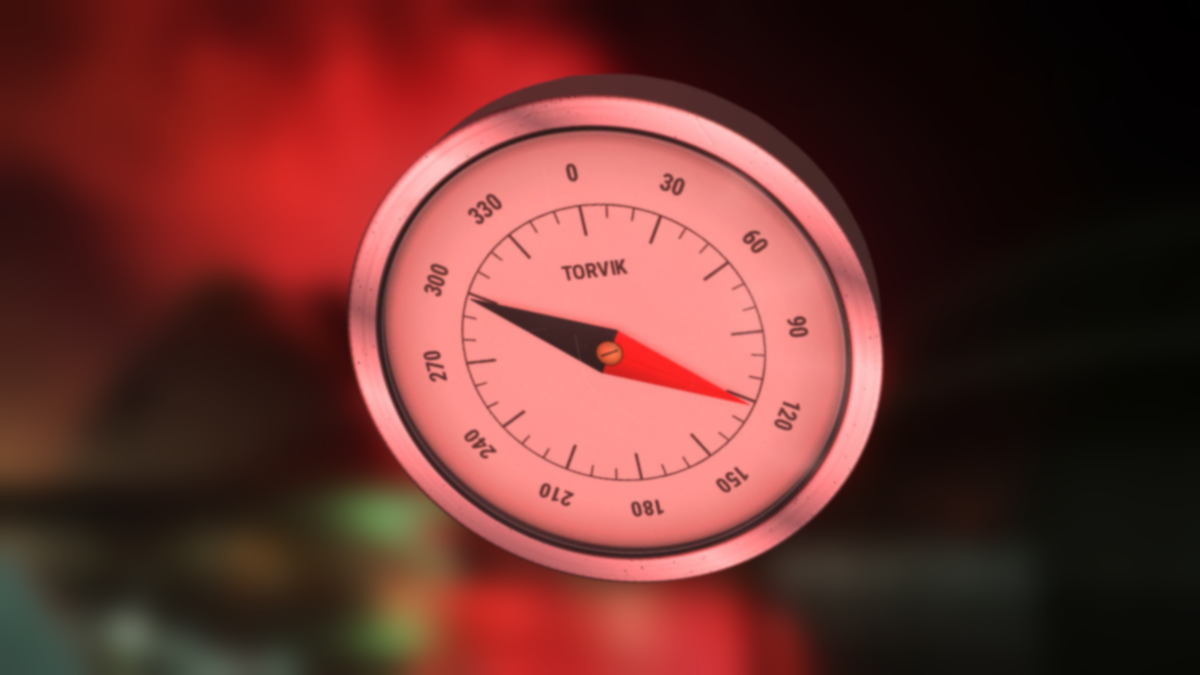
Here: 120 °
